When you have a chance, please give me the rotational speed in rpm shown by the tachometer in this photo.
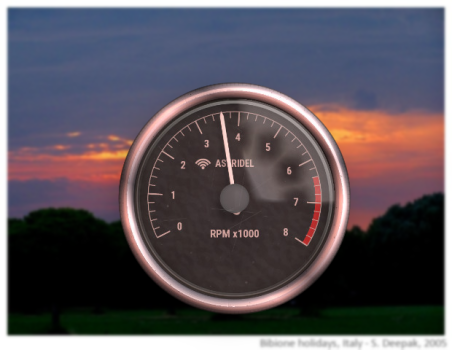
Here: 3600 rpm
